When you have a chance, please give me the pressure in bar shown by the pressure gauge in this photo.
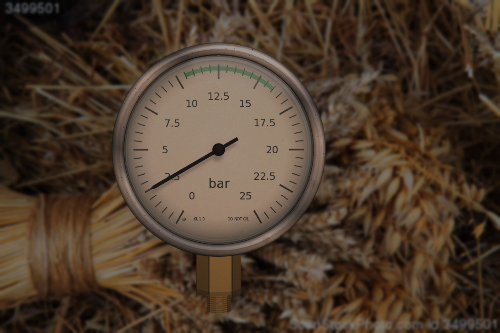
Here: 2.5 bar
